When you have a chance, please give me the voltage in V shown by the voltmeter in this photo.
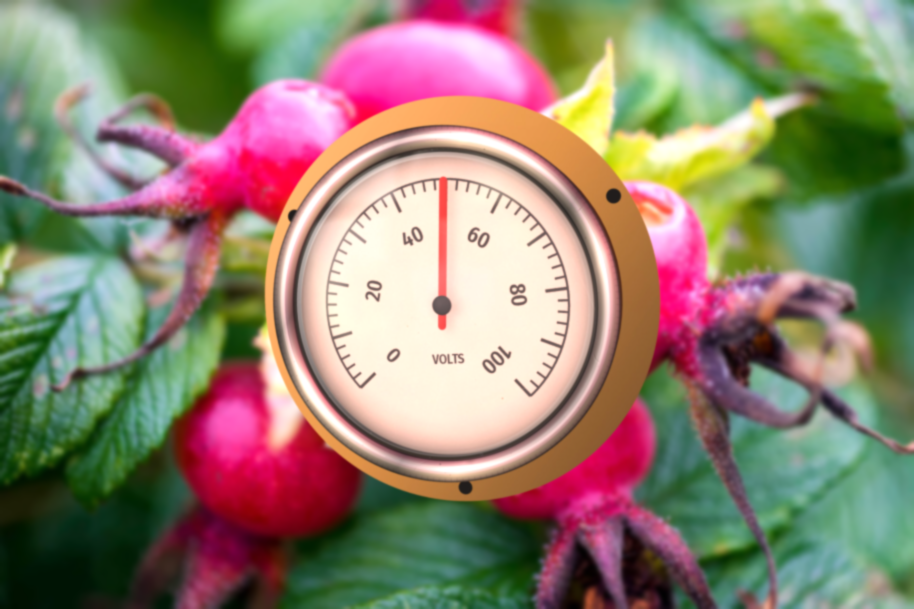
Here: 50 V
